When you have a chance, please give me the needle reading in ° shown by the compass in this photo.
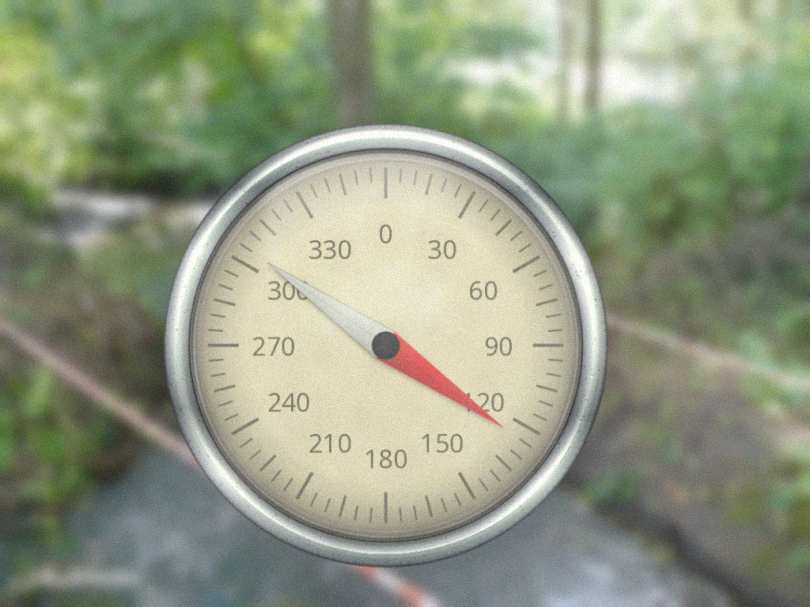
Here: 125 °
